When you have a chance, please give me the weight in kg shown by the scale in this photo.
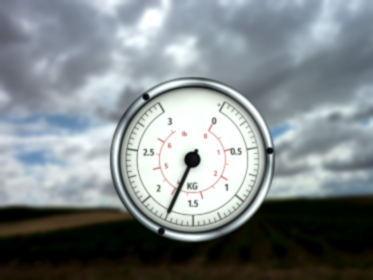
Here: 1.75 kg
